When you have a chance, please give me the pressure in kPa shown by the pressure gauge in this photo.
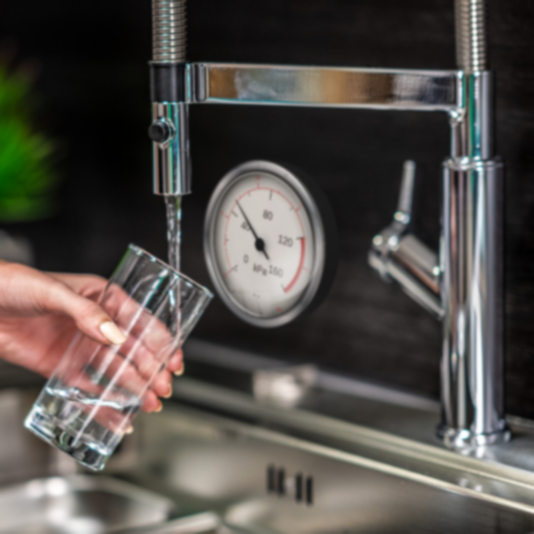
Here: 50 kPa
